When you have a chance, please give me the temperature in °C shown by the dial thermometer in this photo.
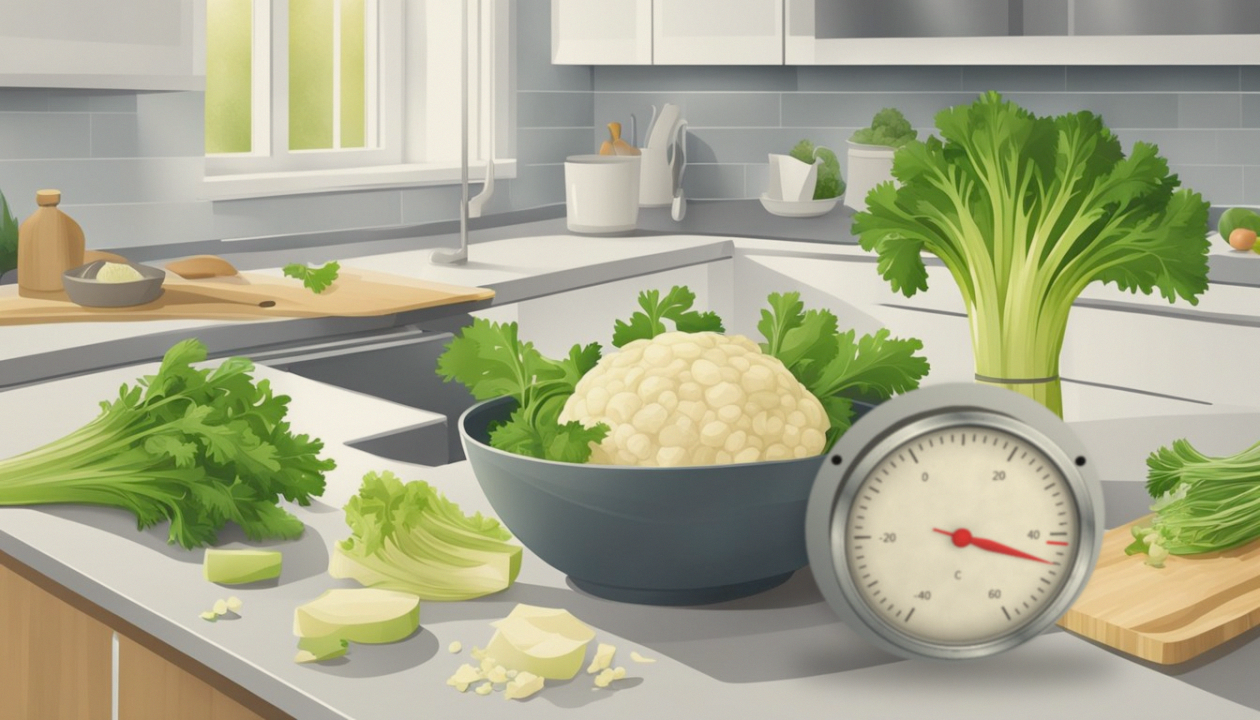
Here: 46 °C
